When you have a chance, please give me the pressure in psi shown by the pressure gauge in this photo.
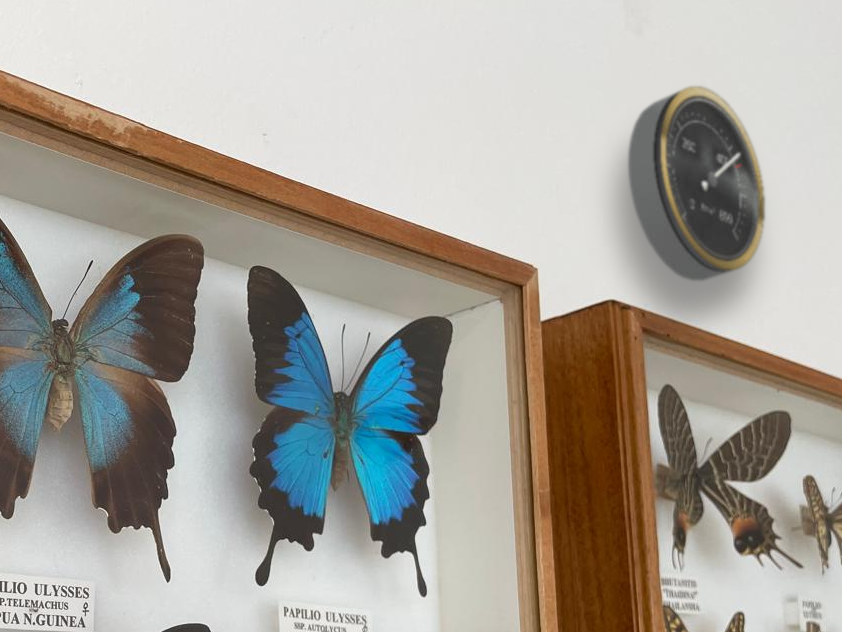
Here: 420 psi
